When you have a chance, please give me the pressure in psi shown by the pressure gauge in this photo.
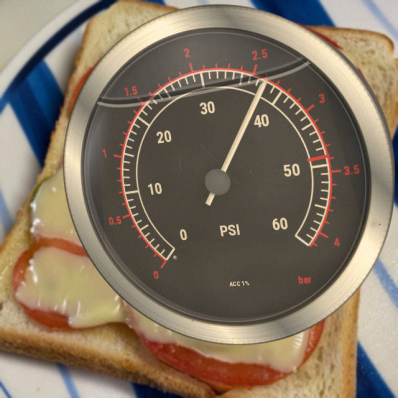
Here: 38 psi
